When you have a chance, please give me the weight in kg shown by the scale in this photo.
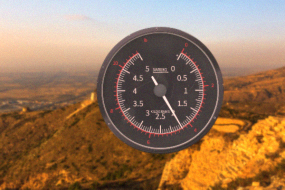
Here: 2 kg
